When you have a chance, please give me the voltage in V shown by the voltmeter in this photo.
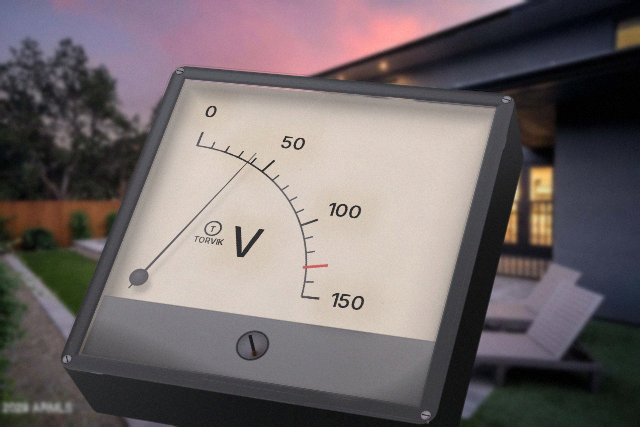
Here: 40 V
